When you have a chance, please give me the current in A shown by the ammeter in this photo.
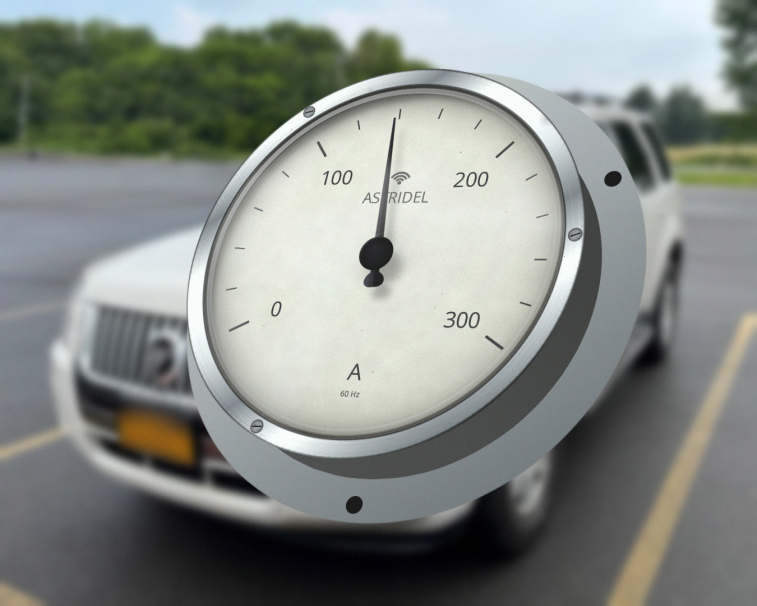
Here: 140 A
